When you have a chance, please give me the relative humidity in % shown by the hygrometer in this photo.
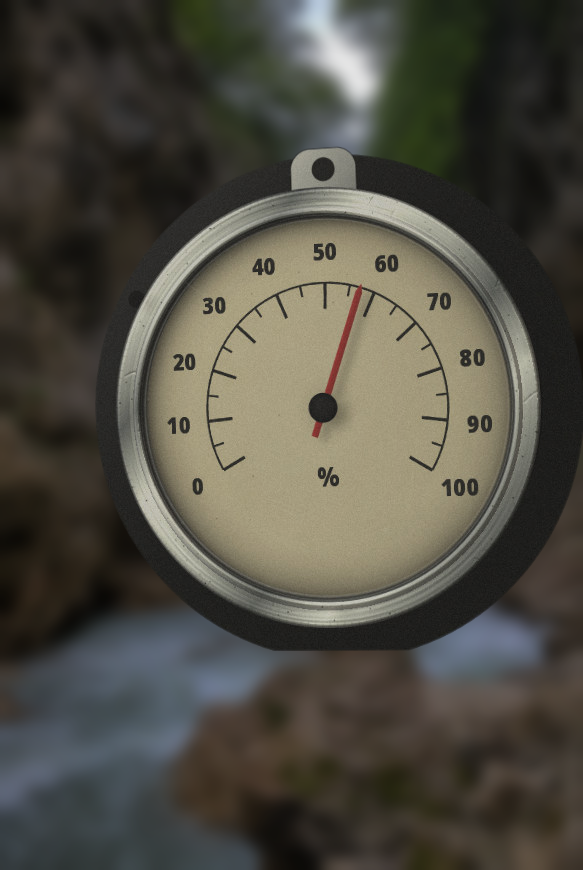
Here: 57.5 %
